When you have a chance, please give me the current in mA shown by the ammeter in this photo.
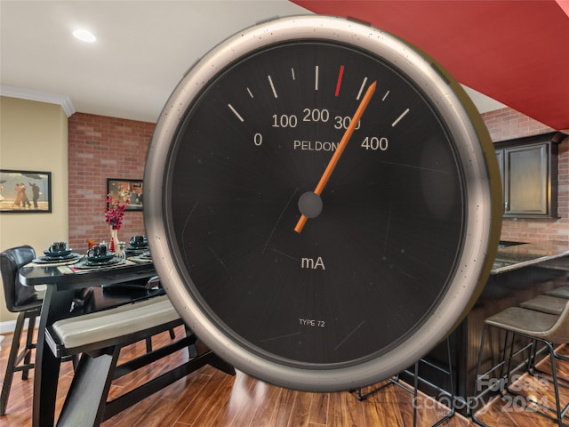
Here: 325 mA
